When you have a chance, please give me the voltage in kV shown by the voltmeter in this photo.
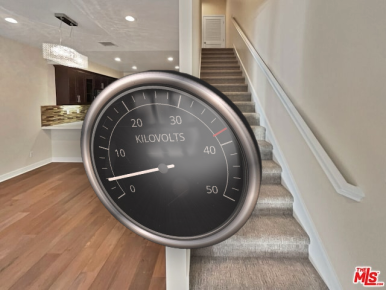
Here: 4 kV
